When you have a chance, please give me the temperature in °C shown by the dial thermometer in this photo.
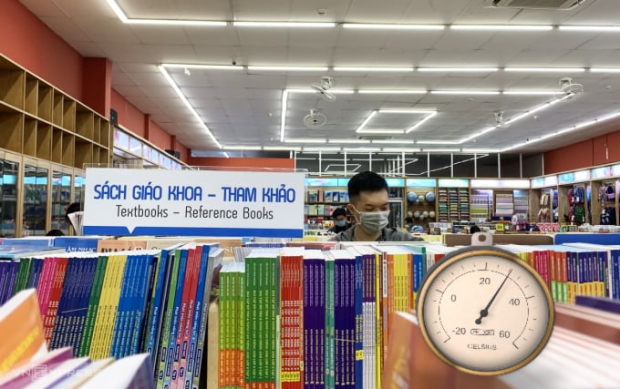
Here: 28 °C
